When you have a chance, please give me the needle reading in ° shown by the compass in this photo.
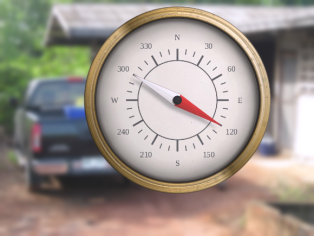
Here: 120 °
